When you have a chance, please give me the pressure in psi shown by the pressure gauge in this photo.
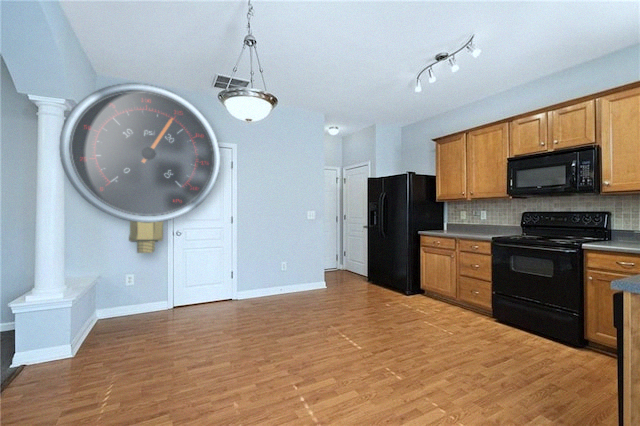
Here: 18 psi
